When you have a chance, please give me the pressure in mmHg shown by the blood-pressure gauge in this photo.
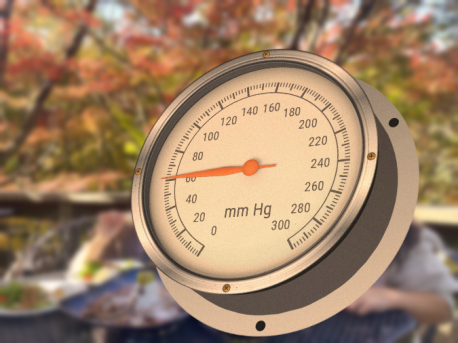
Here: 60 mmHg
